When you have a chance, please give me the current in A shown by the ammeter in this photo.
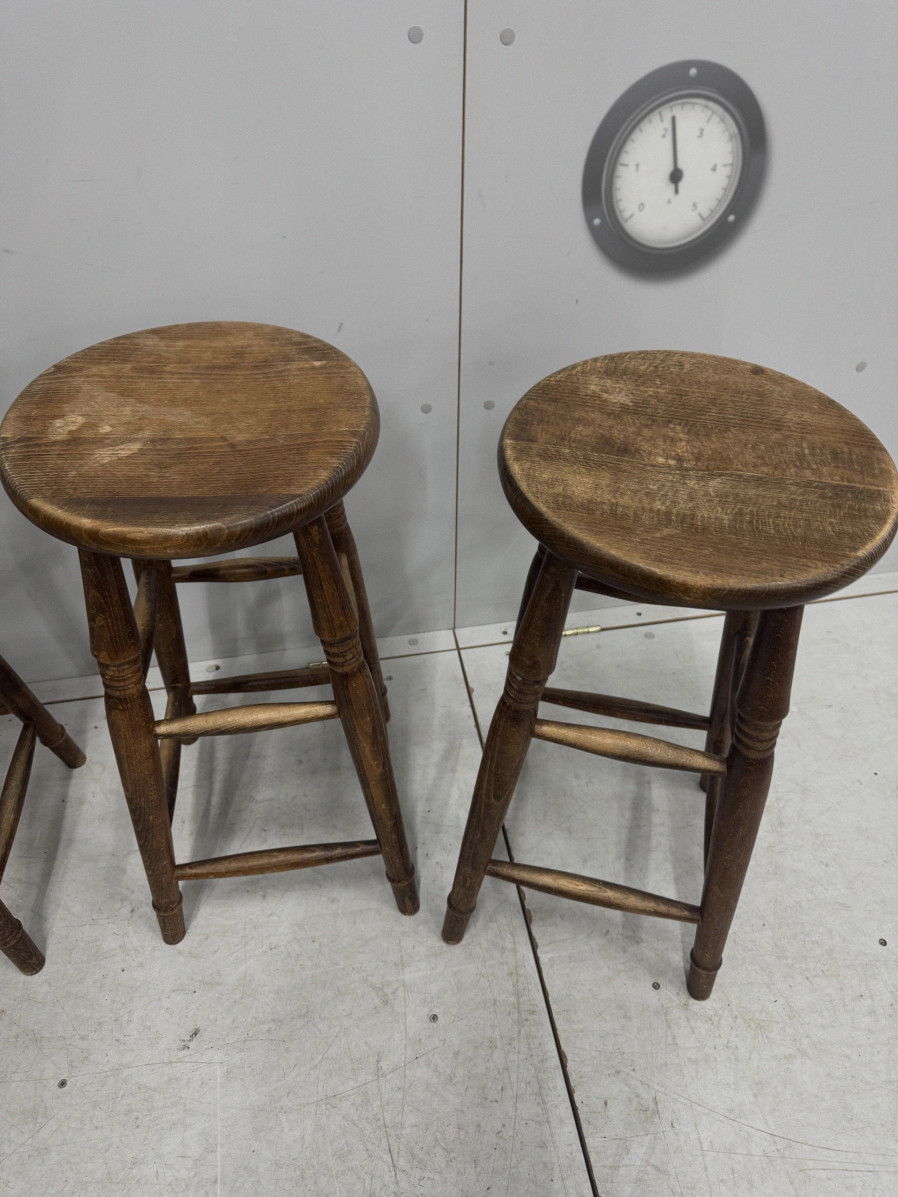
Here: 2.2 A
